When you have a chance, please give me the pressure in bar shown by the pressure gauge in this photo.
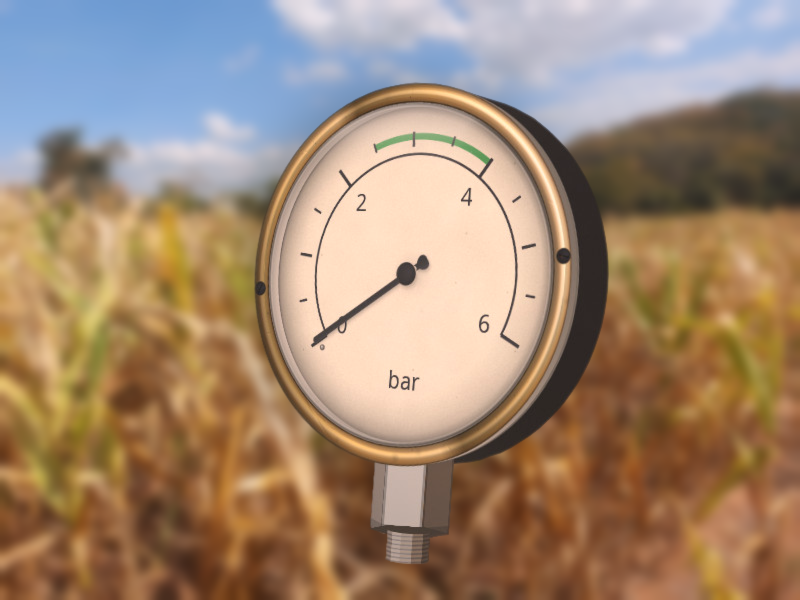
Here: 0 bar
